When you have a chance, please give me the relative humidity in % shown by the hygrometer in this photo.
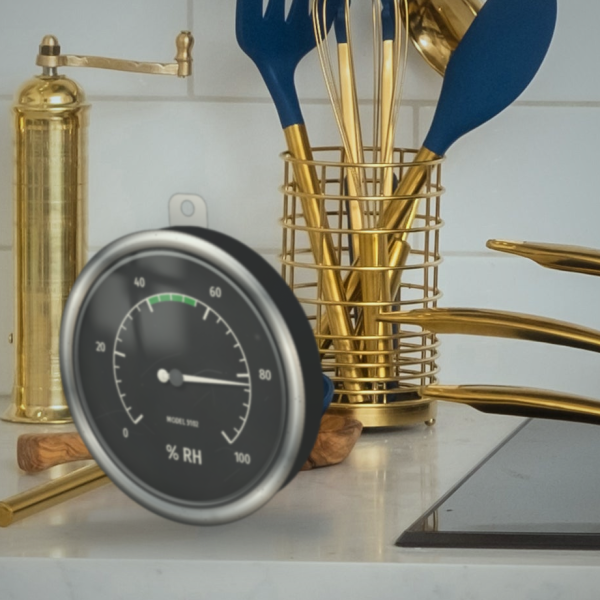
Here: 82 %
